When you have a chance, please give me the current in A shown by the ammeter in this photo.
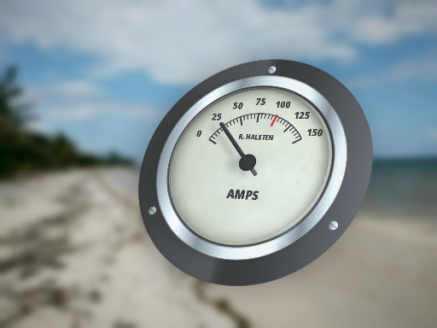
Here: 25 A
